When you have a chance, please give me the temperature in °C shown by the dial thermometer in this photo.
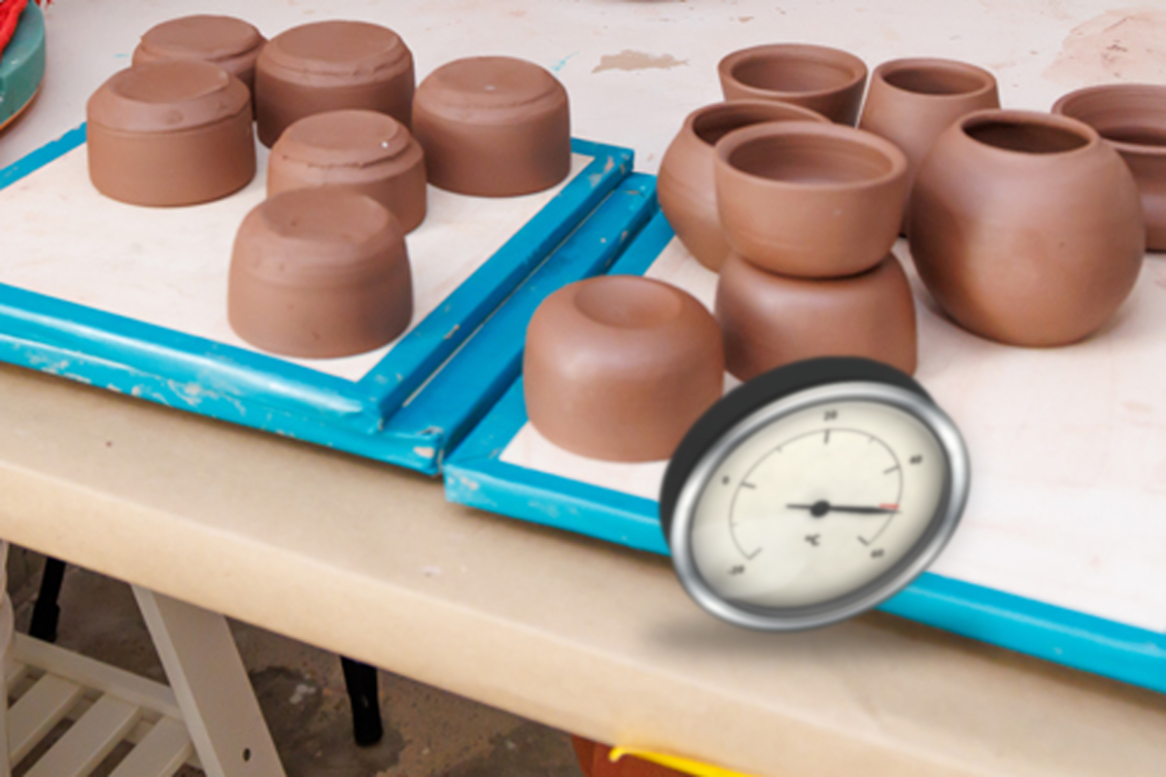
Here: 50 °C
